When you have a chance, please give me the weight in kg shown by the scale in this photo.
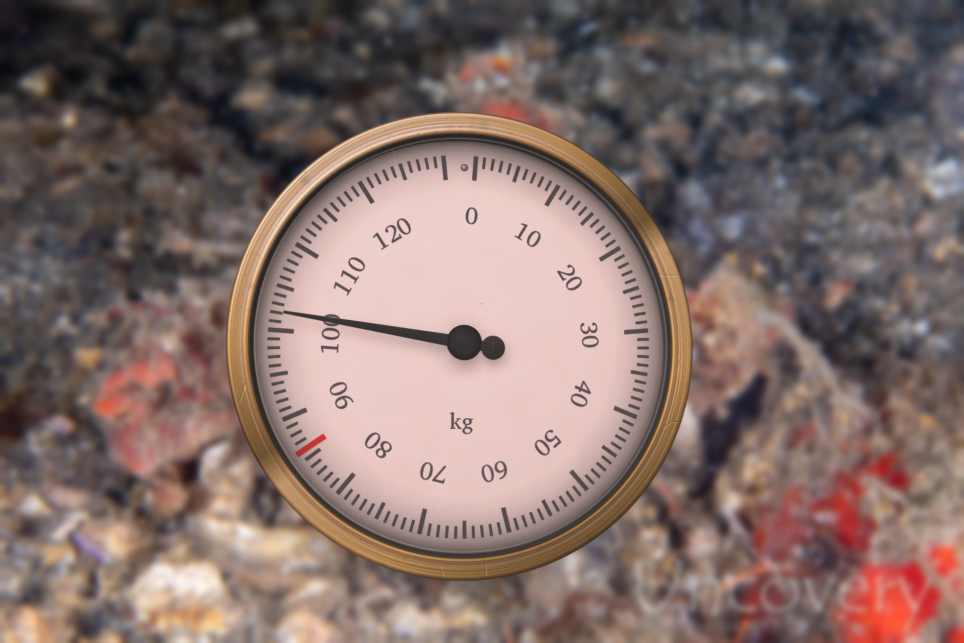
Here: 102 kg
